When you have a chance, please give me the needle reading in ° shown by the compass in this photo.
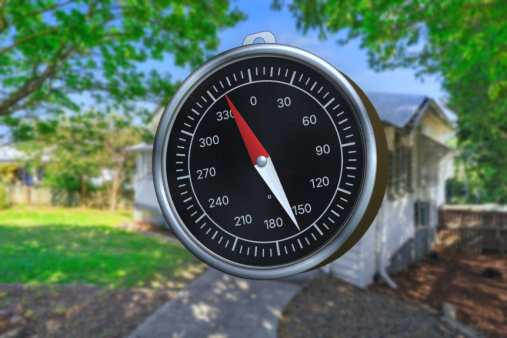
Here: 340 °
